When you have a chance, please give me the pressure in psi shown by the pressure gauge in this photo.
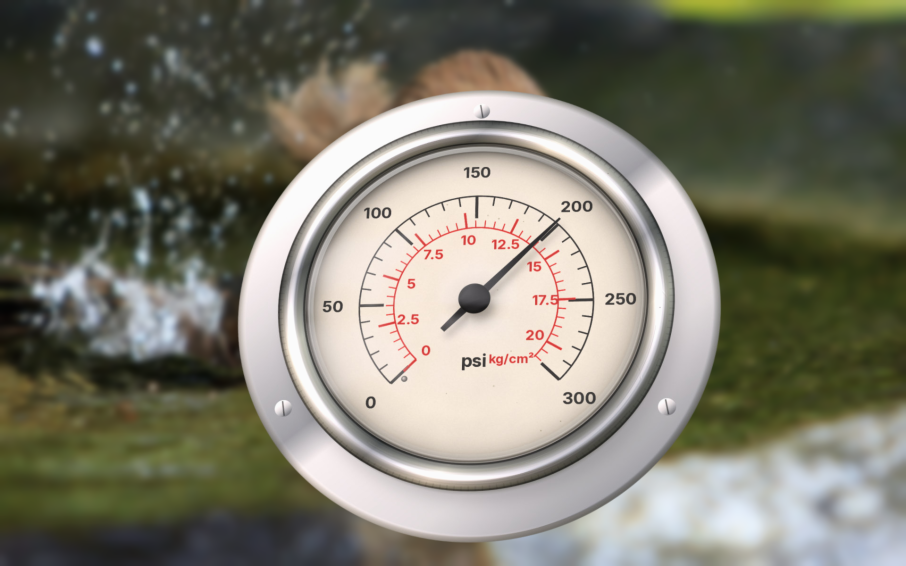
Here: 200 psi
